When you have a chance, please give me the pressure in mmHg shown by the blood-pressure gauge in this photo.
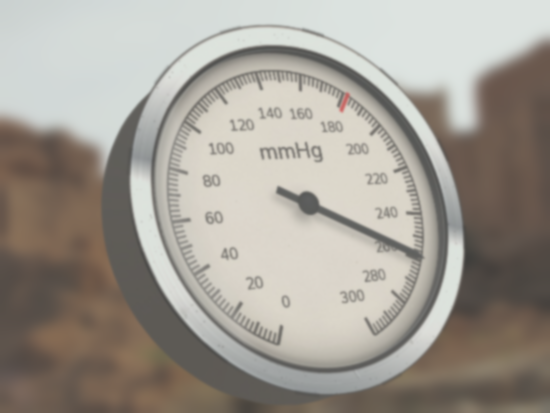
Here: 260 mmHg
